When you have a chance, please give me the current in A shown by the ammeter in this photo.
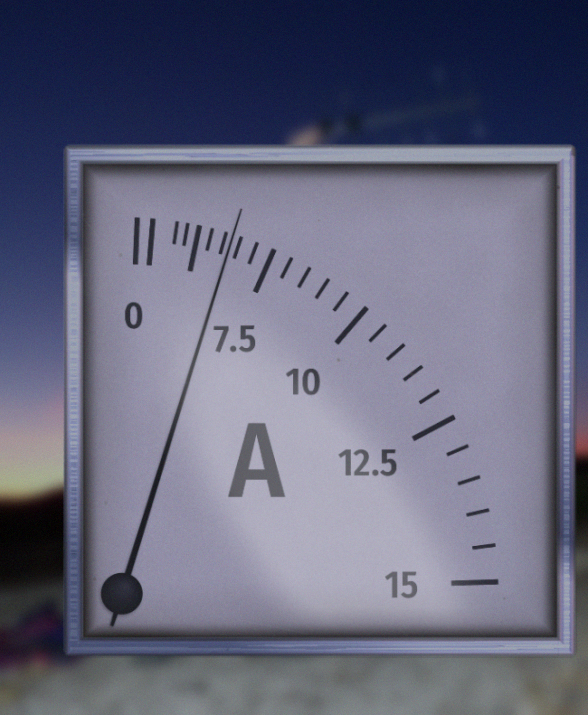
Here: 6.25 A
